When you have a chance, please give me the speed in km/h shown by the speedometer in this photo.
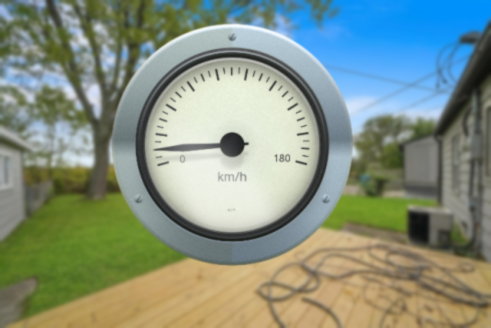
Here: 10 km/h
